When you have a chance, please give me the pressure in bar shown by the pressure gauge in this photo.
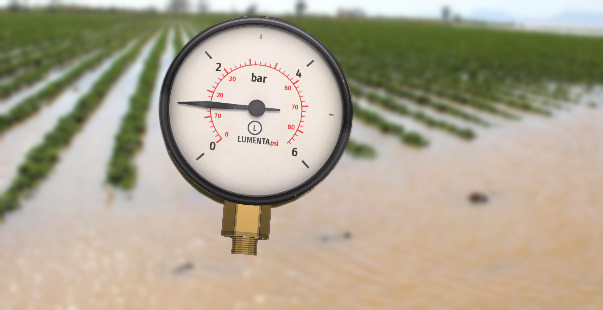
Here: 1 bar
